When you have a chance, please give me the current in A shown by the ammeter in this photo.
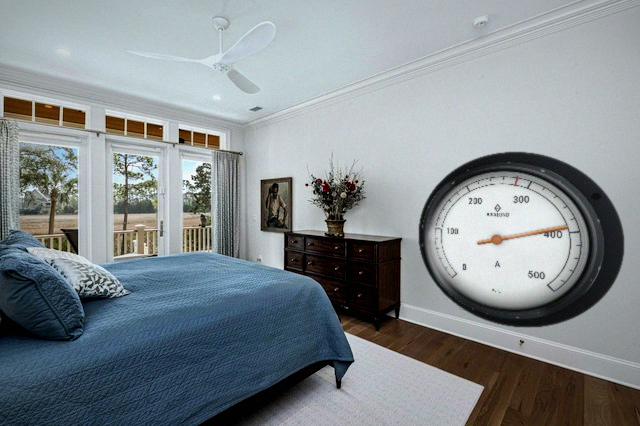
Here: 390 A
